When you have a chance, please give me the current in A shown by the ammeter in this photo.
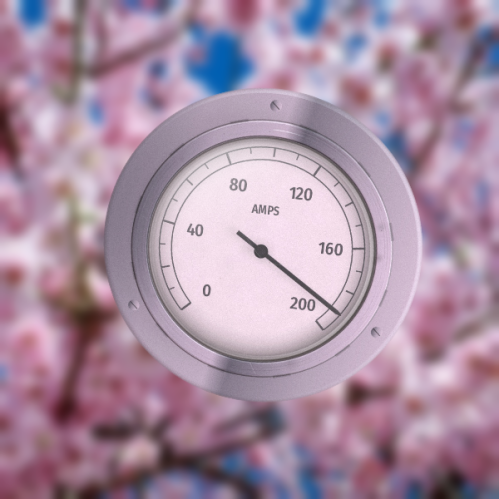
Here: 190 A
